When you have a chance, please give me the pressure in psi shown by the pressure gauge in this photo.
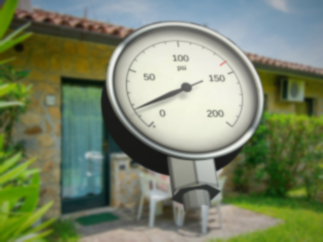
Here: 15 psi
